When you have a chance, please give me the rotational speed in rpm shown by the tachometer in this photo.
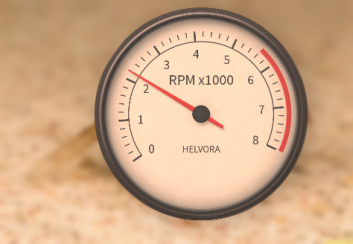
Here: 2200 rpm
